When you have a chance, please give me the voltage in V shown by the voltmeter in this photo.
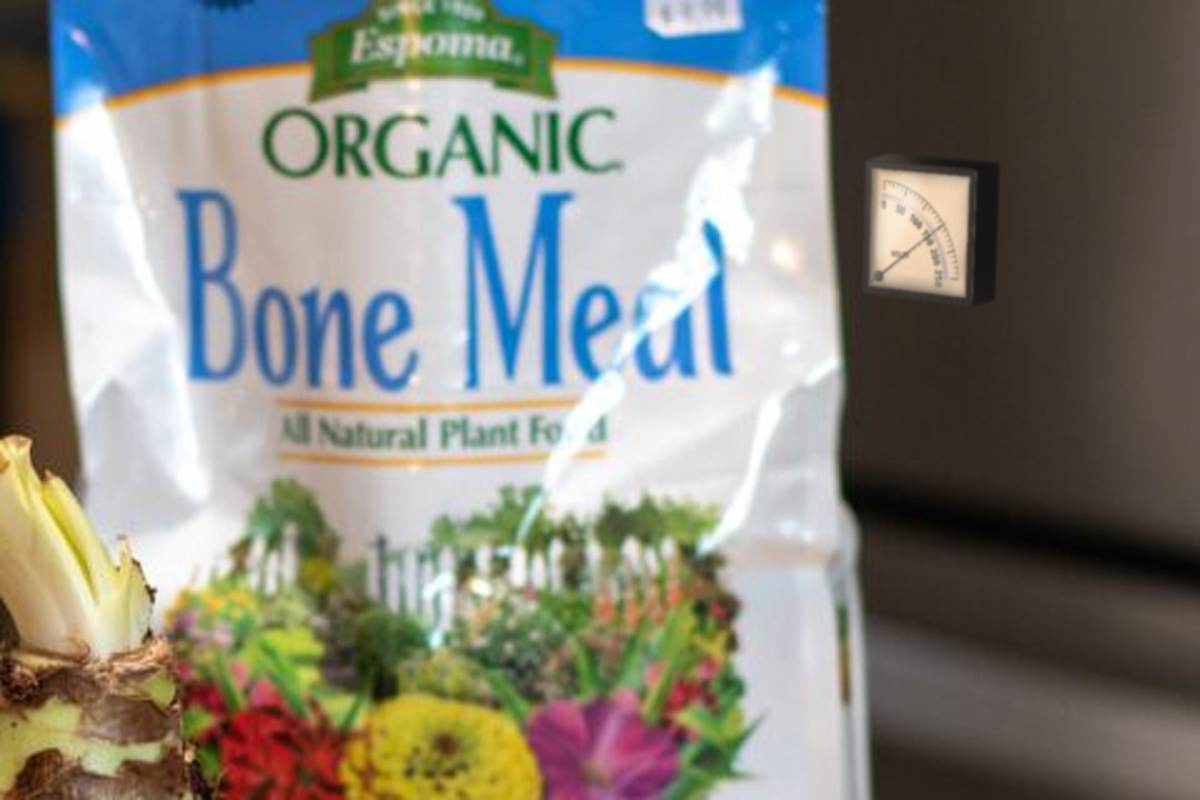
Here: 150 V
